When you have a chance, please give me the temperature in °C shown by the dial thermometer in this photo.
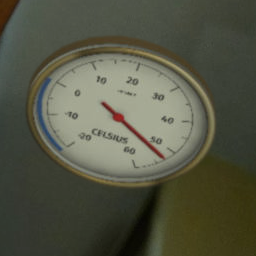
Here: 52.5 °C
